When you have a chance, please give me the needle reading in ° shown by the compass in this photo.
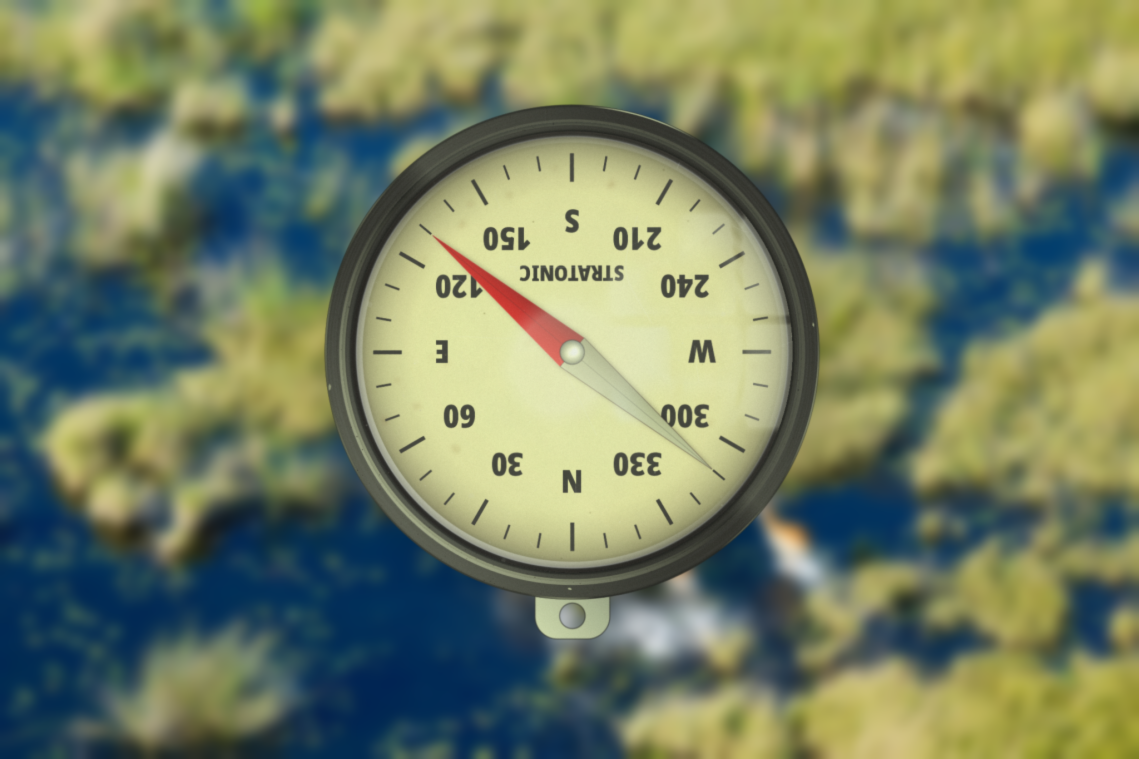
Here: 130 °
